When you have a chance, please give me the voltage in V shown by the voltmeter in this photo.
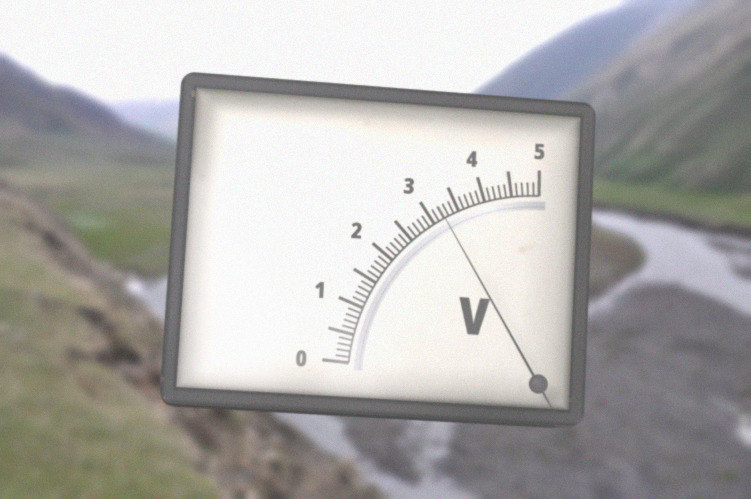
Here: 3.2 V
